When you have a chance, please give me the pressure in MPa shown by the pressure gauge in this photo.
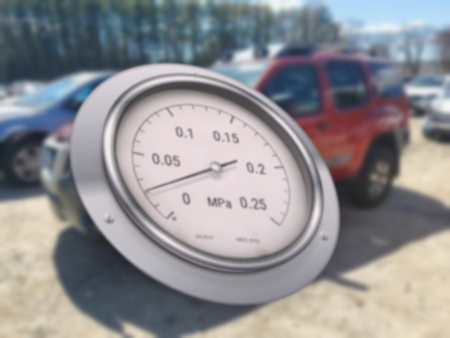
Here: 0.02 MPa
